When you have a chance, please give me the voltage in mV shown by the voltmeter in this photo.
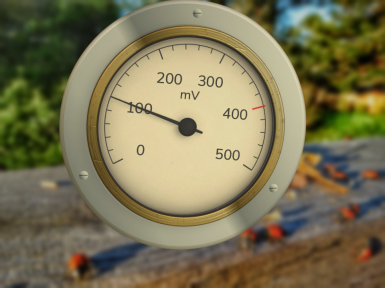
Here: 100 mV
